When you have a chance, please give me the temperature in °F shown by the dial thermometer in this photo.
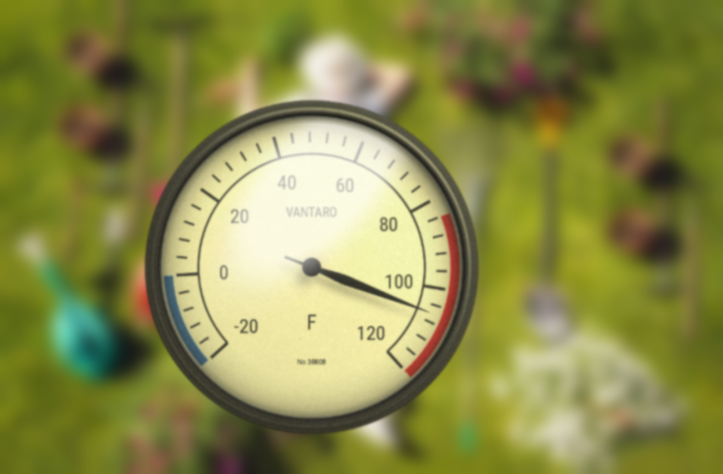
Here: 106 °F
